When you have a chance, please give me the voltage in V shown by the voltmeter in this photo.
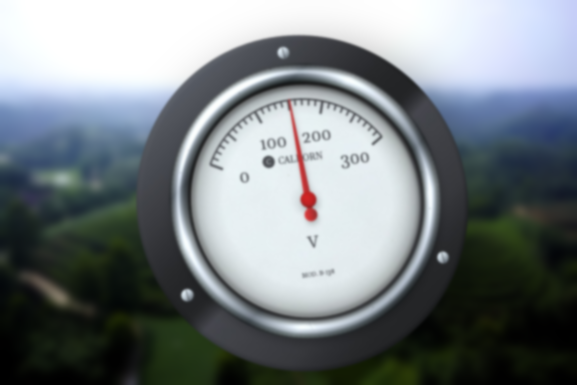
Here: 150 V
